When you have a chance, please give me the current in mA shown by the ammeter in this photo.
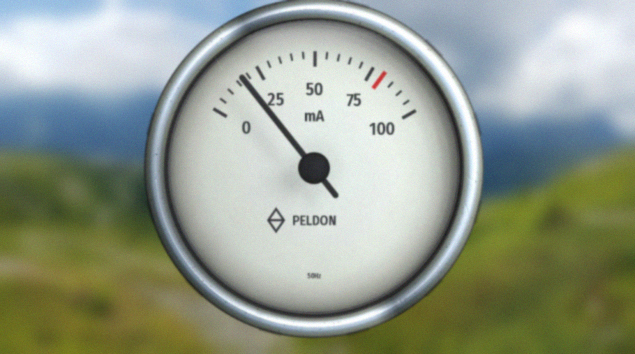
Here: 17.5 mA
